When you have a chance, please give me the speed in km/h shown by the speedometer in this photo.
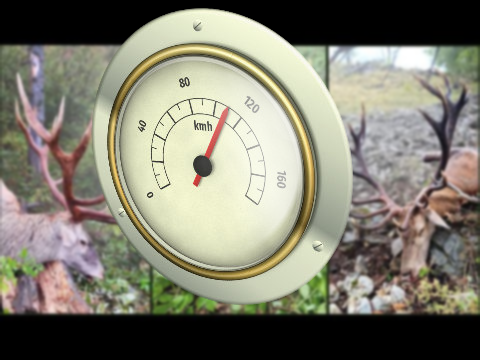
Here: 110 km/h
